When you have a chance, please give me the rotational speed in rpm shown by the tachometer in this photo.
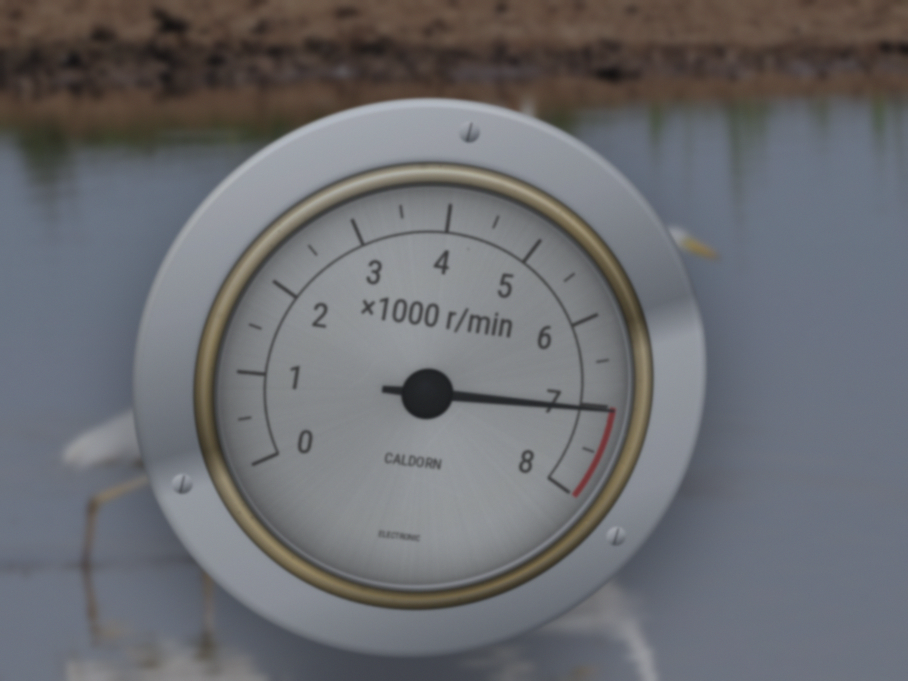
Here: 7000 rpm
